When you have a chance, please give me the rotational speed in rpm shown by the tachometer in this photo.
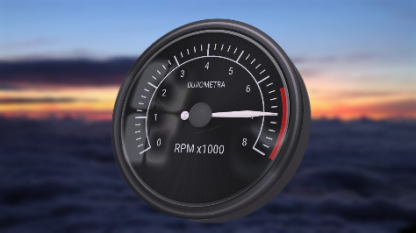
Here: 7000 rpm
